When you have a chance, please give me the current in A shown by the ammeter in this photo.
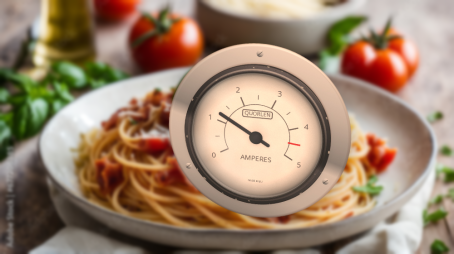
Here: 1.25 A
